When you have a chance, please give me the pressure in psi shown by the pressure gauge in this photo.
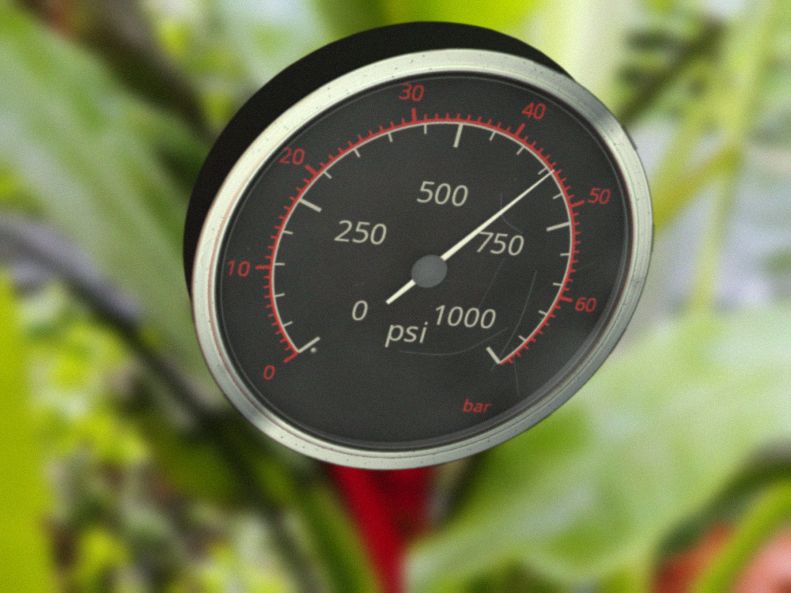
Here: 650 psi
